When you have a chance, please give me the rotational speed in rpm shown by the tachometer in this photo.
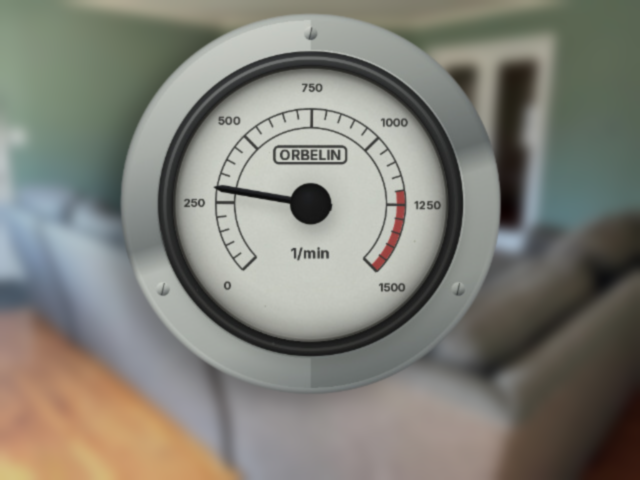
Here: 300 rpm
